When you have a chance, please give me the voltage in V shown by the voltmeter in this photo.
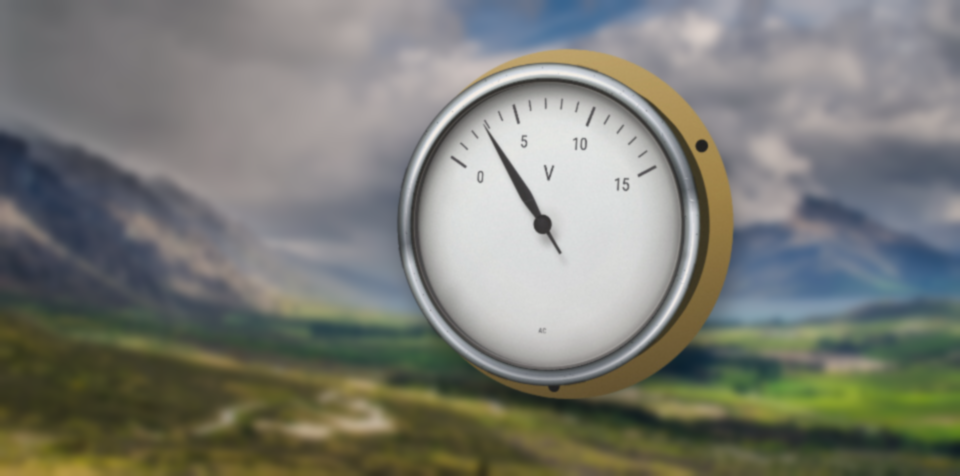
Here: 3 V
